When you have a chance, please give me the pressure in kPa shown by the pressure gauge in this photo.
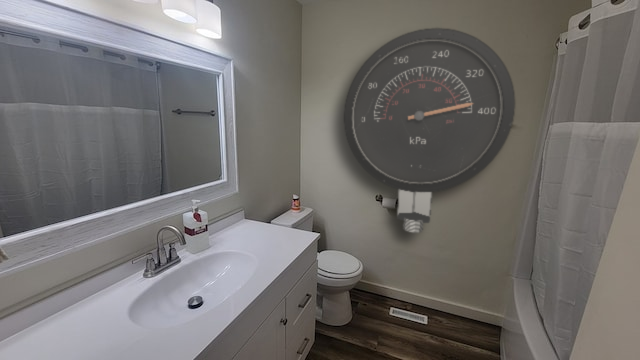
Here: 380 kPa
